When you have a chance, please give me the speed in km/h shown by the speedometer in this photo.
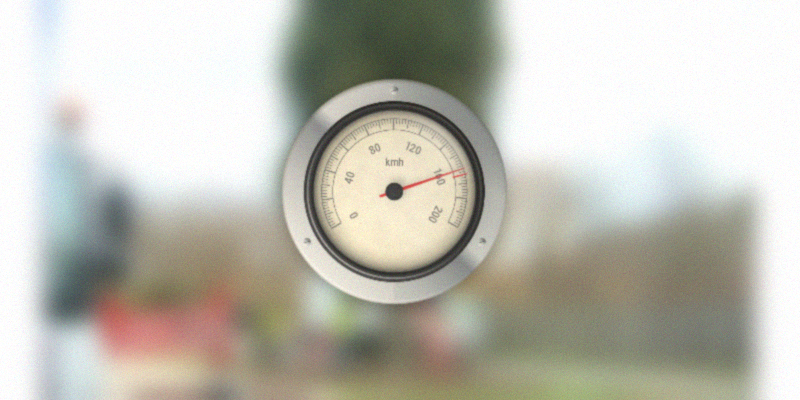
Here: 160 km/h
